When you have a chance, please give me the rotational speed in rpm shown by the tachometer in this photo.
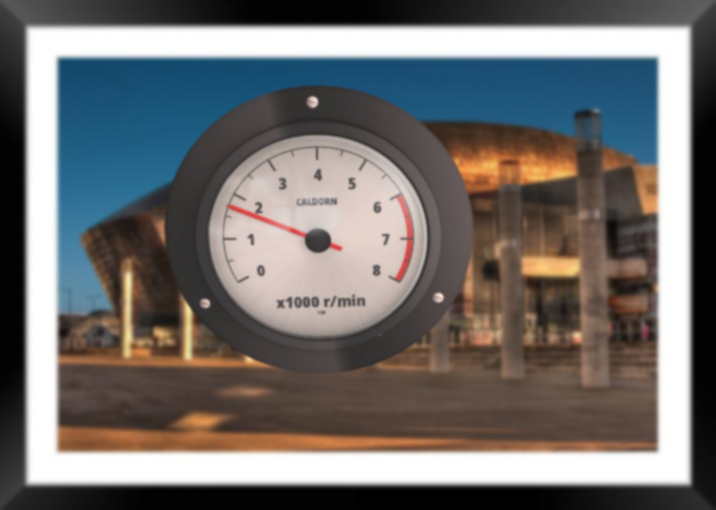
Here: 1750 rpm
